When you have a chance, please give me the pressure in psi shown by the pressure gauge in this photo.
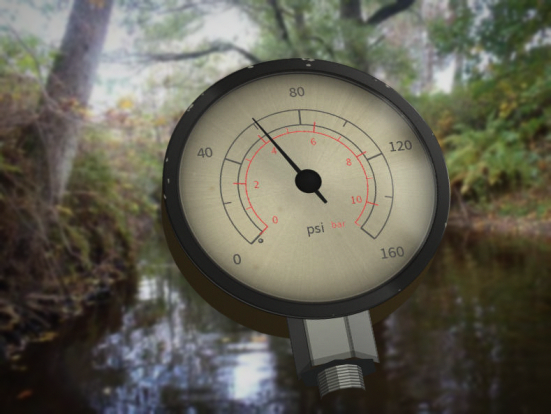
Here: 60 psi
